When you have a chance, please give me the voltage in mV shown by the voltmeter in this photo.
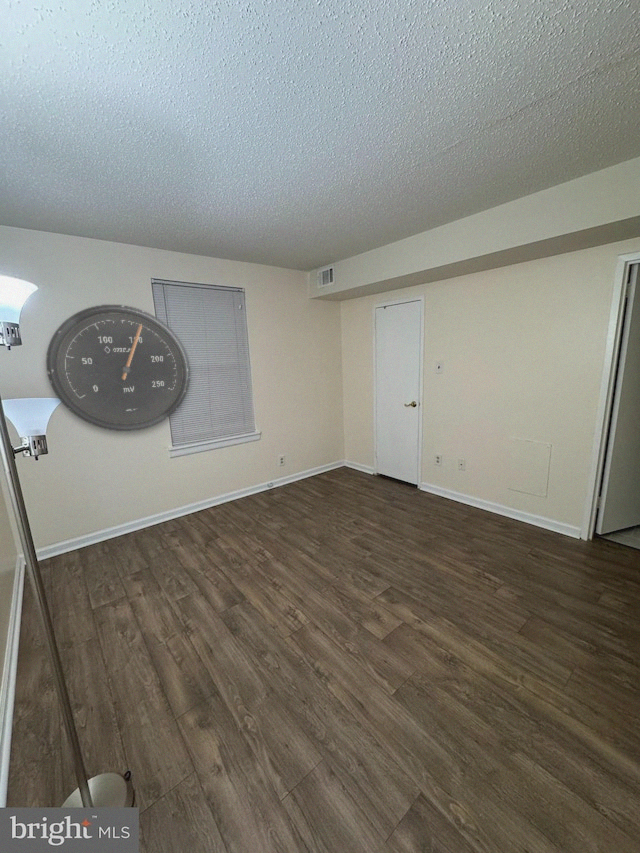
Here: 150 mV
